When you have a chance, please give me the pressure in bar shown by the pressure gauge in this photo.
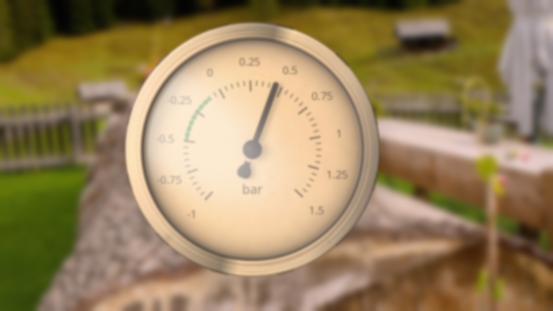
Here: 0.45 bar
